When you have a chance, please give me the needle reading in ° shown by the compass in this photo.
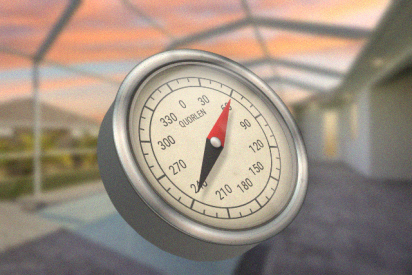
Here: 60 °
